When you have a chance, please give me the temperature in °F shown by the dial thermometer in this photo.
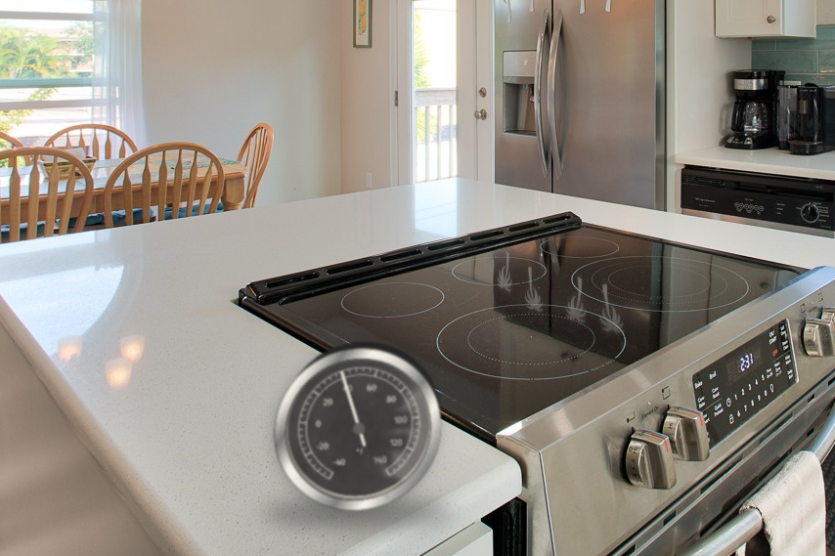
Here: 40 °F
